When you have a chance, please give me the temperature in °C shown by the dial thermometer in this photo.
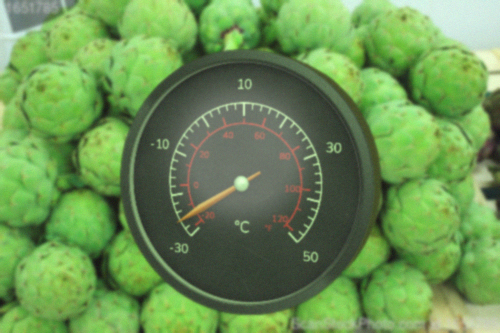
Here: -26 °C
